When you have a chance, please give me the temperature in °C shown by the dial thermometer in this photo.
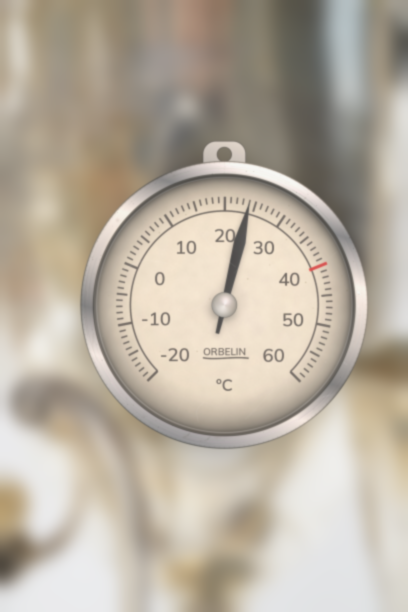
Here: 24 °C
